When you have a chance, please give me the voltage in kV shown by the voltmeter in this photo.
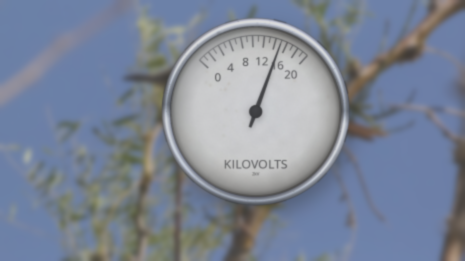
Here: 15 kV
